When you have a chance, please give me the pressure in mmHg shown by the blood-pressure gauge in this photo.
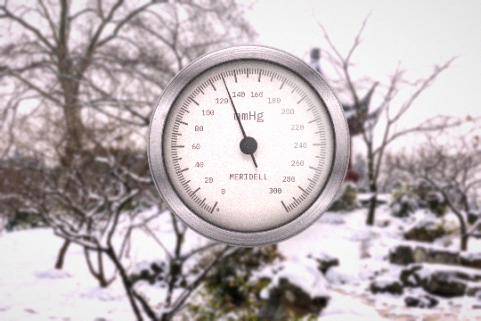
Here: 130 mmHg
